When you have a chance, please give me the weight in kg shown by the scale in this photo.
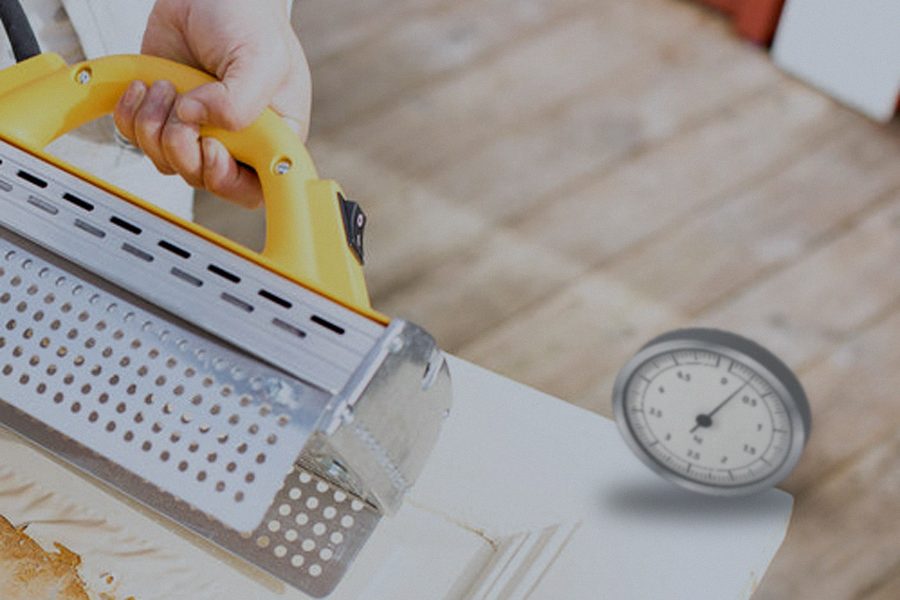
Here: 0.25 kg
